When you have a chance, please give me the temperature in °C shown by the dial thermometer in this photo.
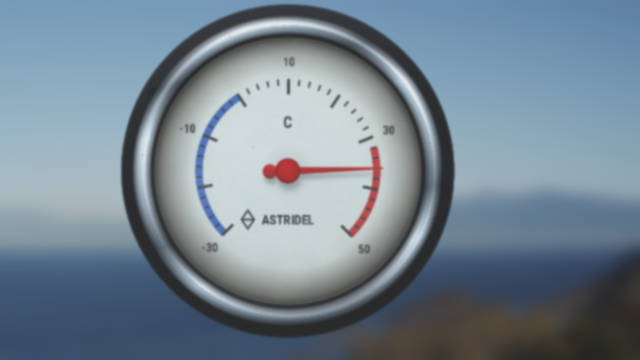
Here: 36 °C
